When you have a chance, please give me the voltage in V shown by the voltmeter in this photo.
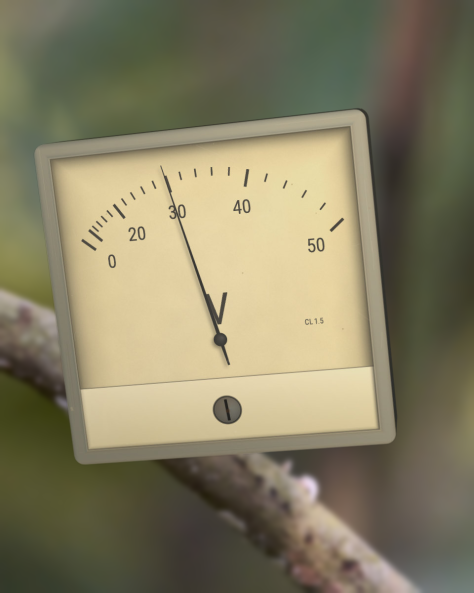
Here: 30 V
